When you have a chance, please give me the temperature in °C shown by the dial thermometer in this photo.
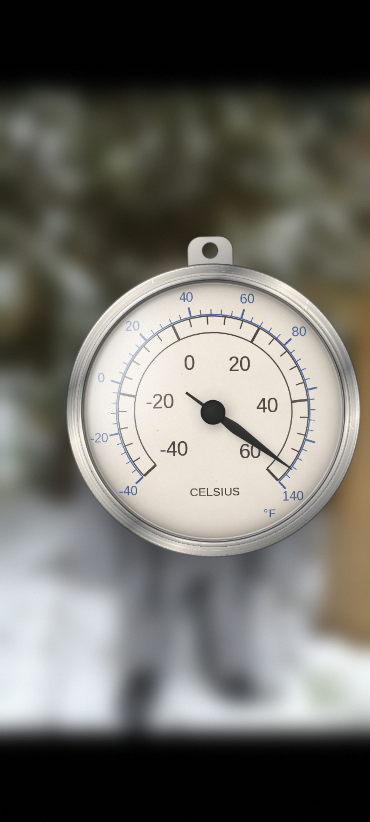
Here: 56 °C
